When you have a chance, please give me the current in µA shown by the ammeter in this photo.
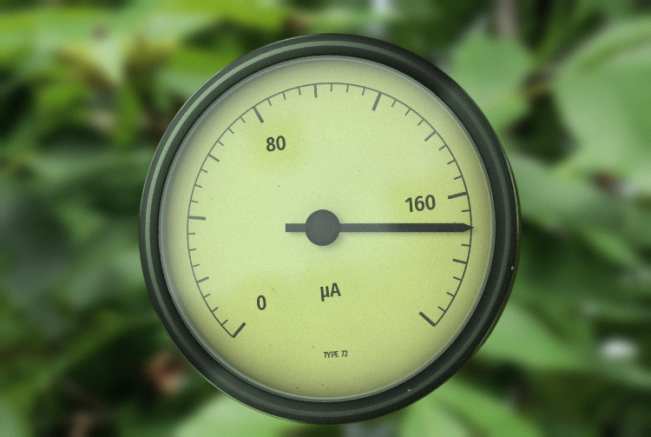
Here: 170 µA
